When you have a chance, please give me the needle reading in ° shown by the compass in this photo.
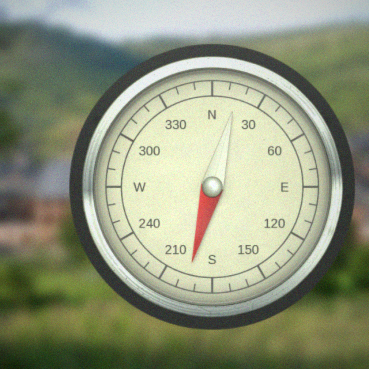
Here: 195 °
